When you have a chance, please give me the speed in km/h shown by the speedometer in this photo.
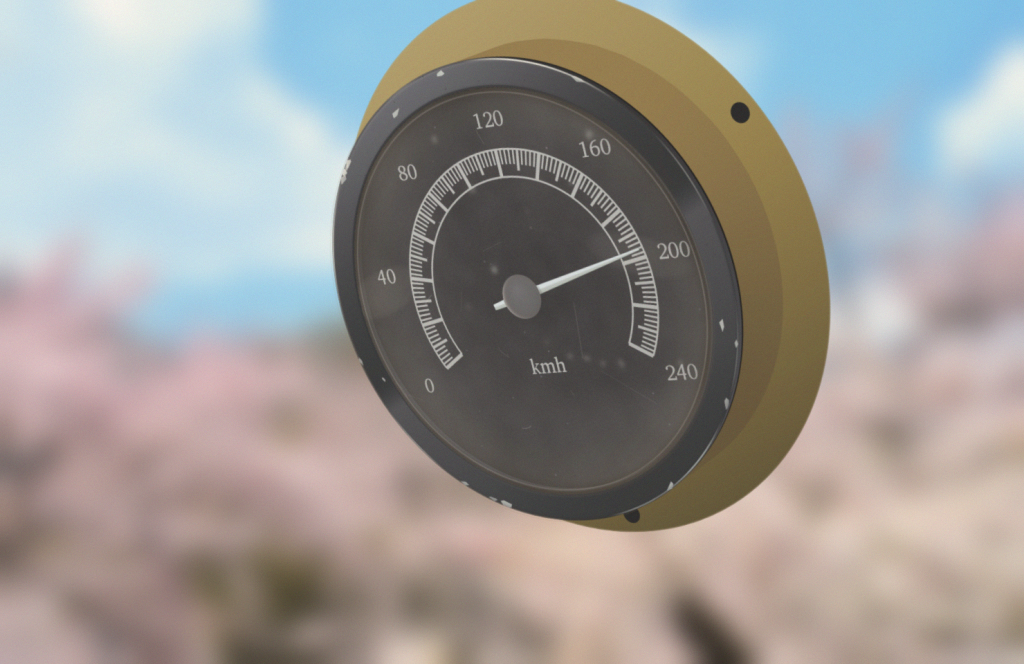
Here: 196 km/h
